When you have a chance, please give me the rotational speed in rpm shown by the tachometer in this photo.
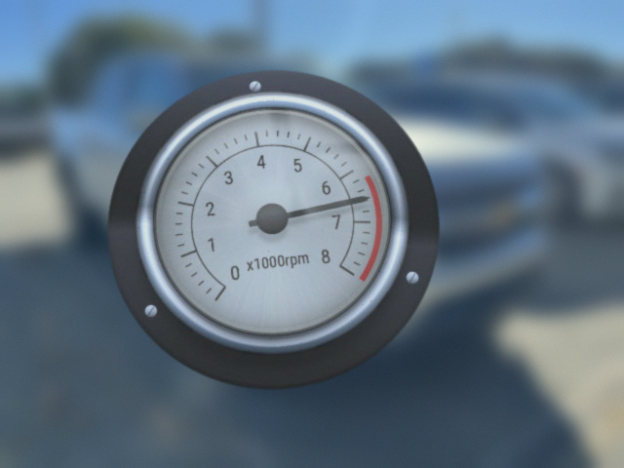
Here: 6600 rpm
